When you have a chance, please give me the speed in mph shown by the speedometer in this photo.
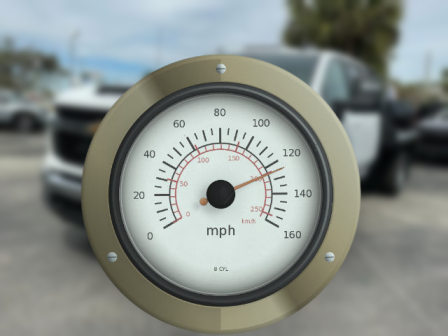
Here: 125 mph
